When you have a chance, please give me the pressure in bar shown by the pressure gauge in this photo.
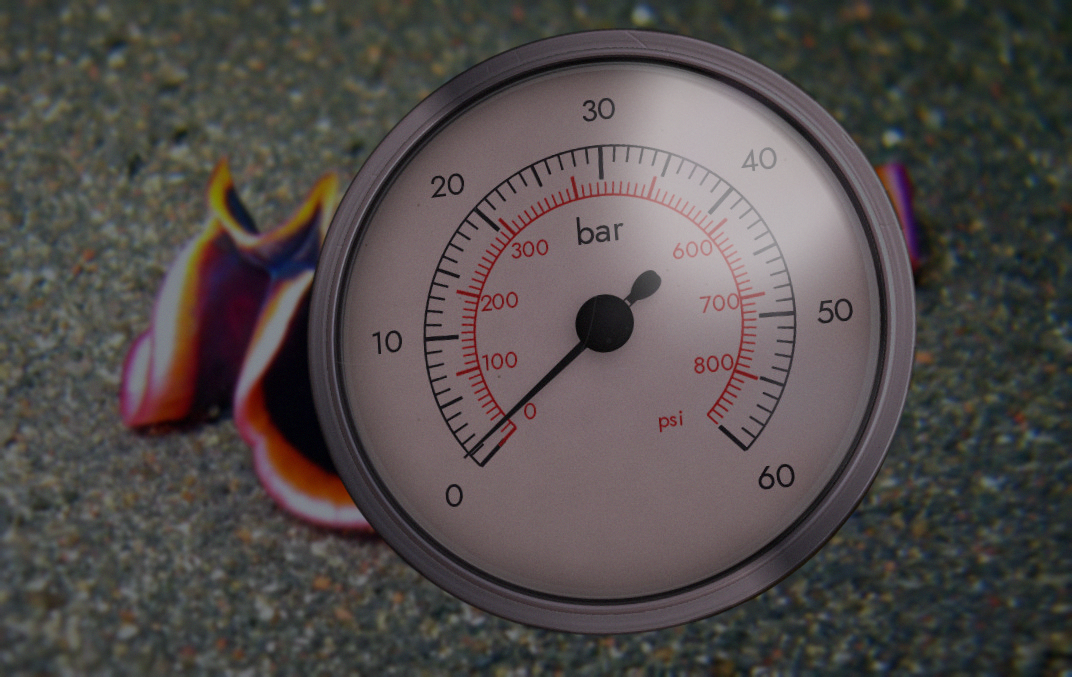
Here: 1 bar
